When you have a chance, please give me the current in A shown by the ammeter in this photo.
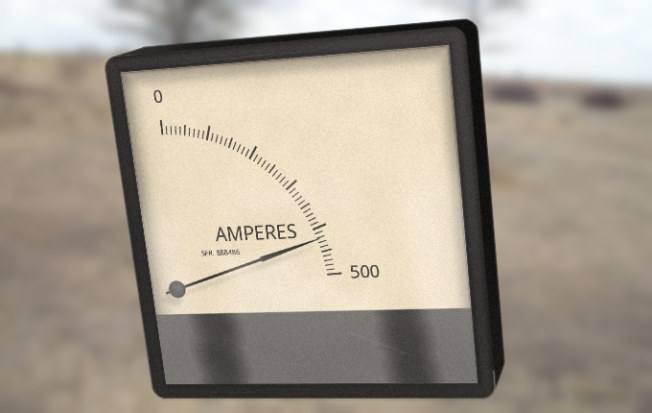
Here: 420 A
